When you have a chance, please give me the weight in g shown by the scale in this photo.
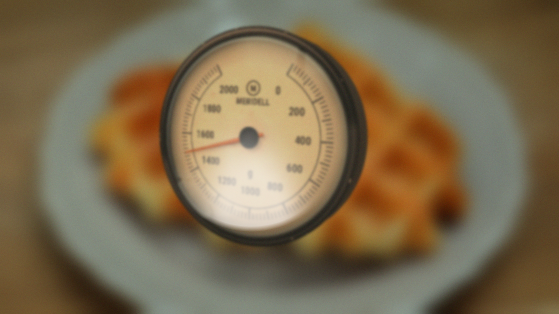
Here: 1500 g
